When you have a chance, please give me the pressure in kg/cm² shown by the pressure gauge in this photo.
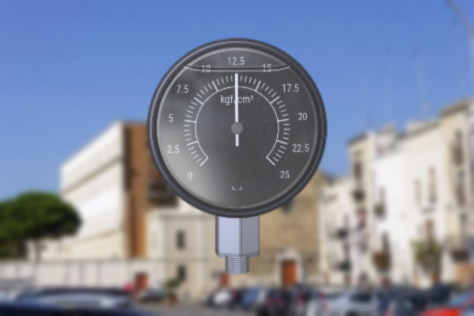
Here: 12.5 kg/cm²
